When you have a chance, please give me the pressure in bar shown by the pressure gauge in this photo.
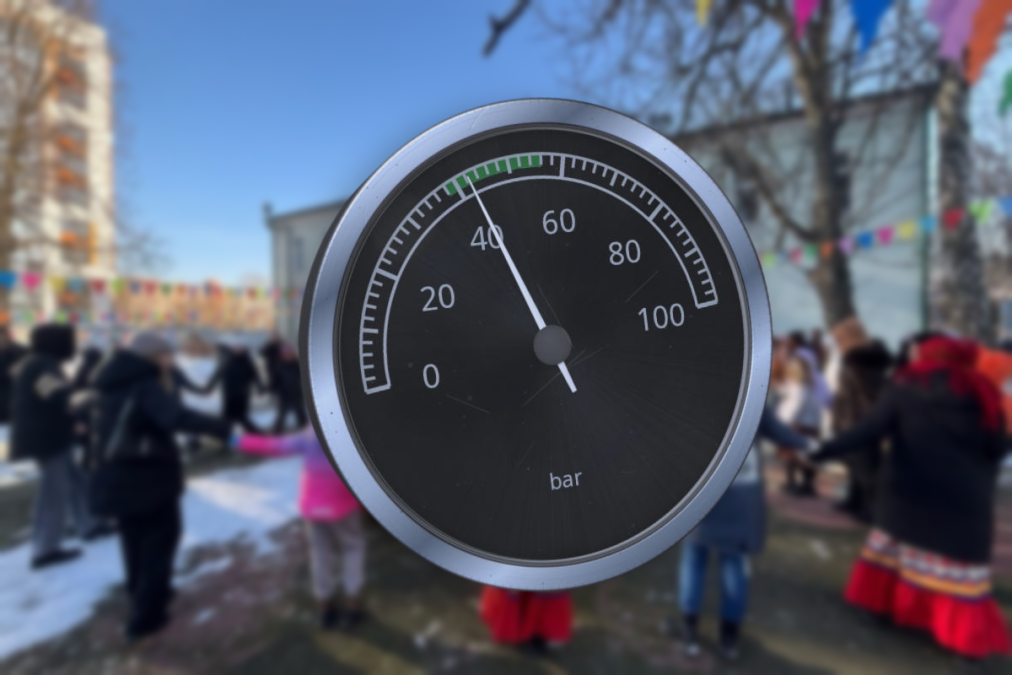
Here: 42 bar
